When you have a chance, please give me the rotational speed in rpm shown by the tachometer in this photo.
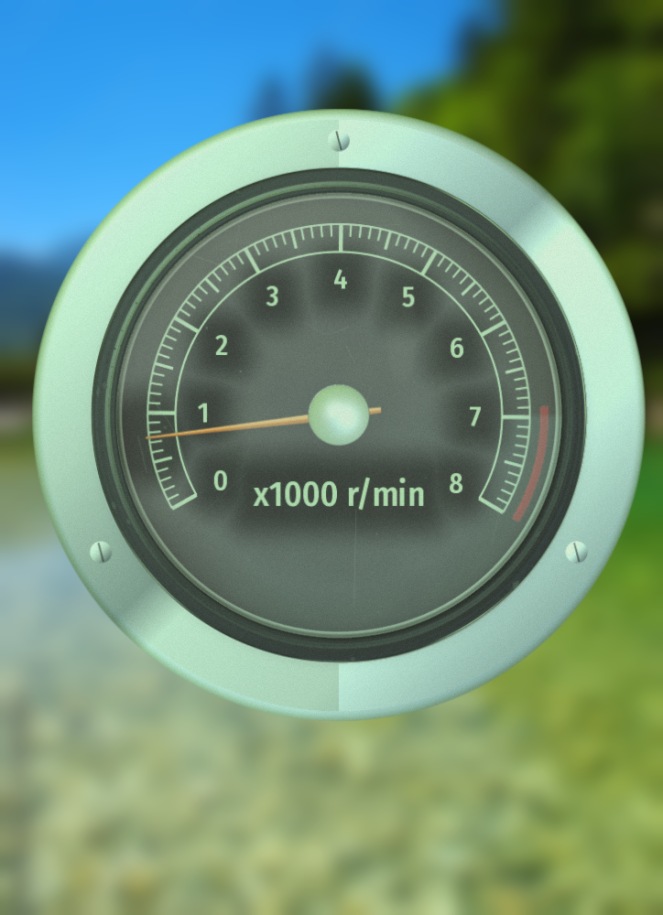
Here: 750 rpm
